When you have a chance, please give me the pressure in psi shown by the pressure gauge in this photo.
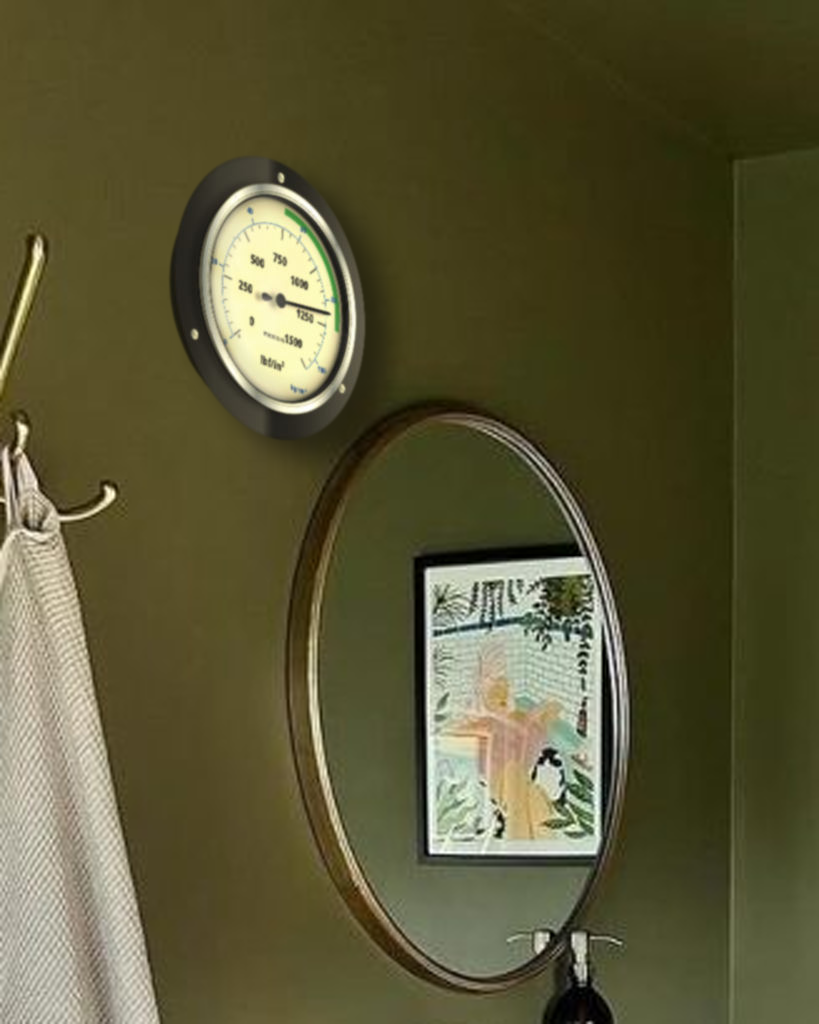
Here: 1200 psi
